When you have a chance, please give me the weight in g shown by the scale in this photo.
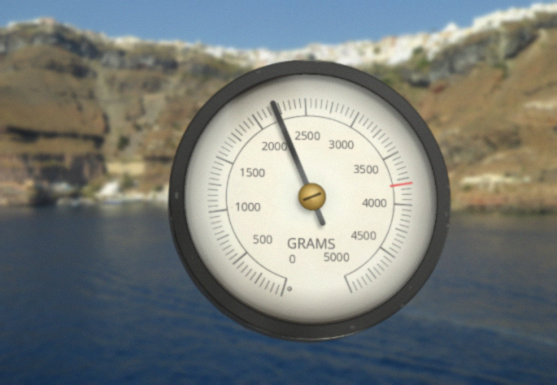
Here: 2200 g
